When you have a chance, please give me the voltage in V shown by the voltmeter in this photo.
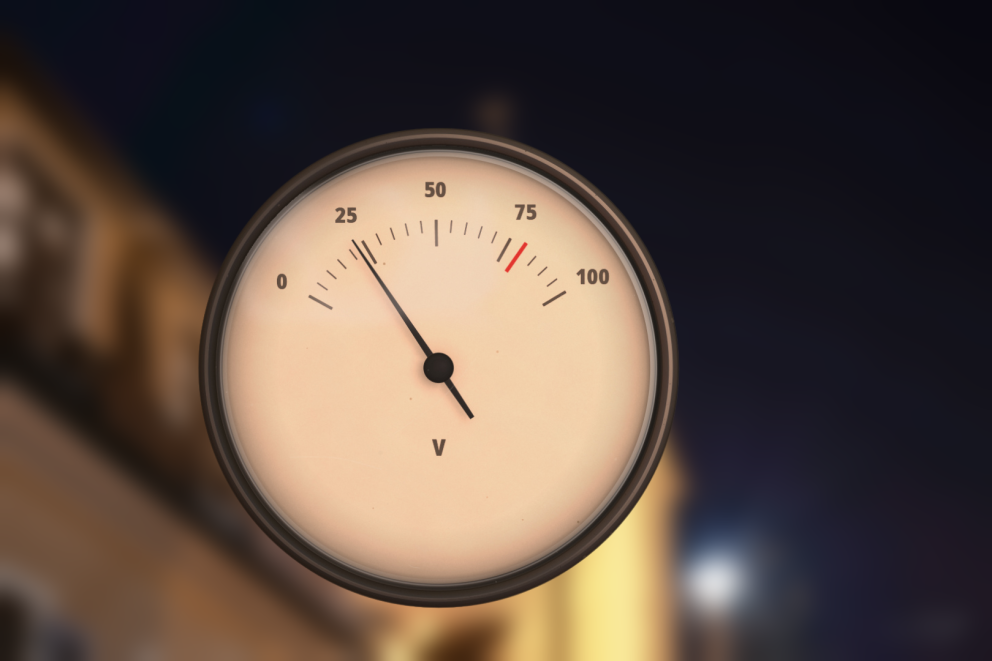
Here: 22.5 V
